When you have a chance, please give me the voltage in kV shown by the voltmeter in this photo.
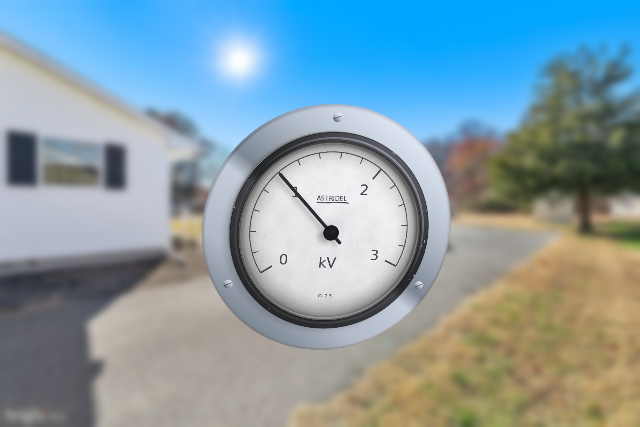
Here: 1 kV
